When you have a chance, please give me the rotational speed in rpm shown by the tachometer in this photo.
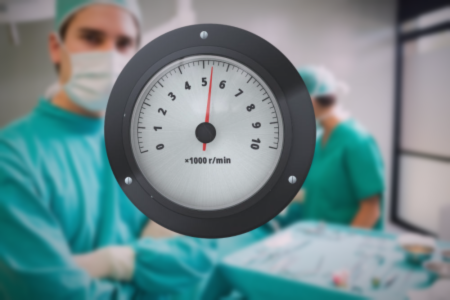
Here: 5400 rpm
